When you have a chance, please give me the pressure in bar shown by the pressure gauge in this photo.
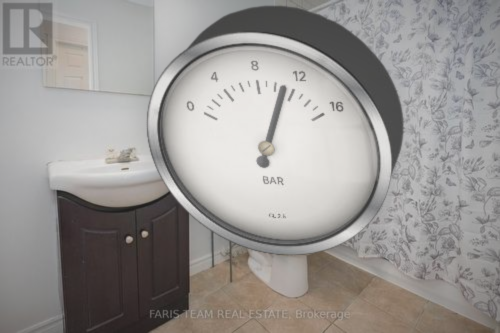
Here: 11 bar
